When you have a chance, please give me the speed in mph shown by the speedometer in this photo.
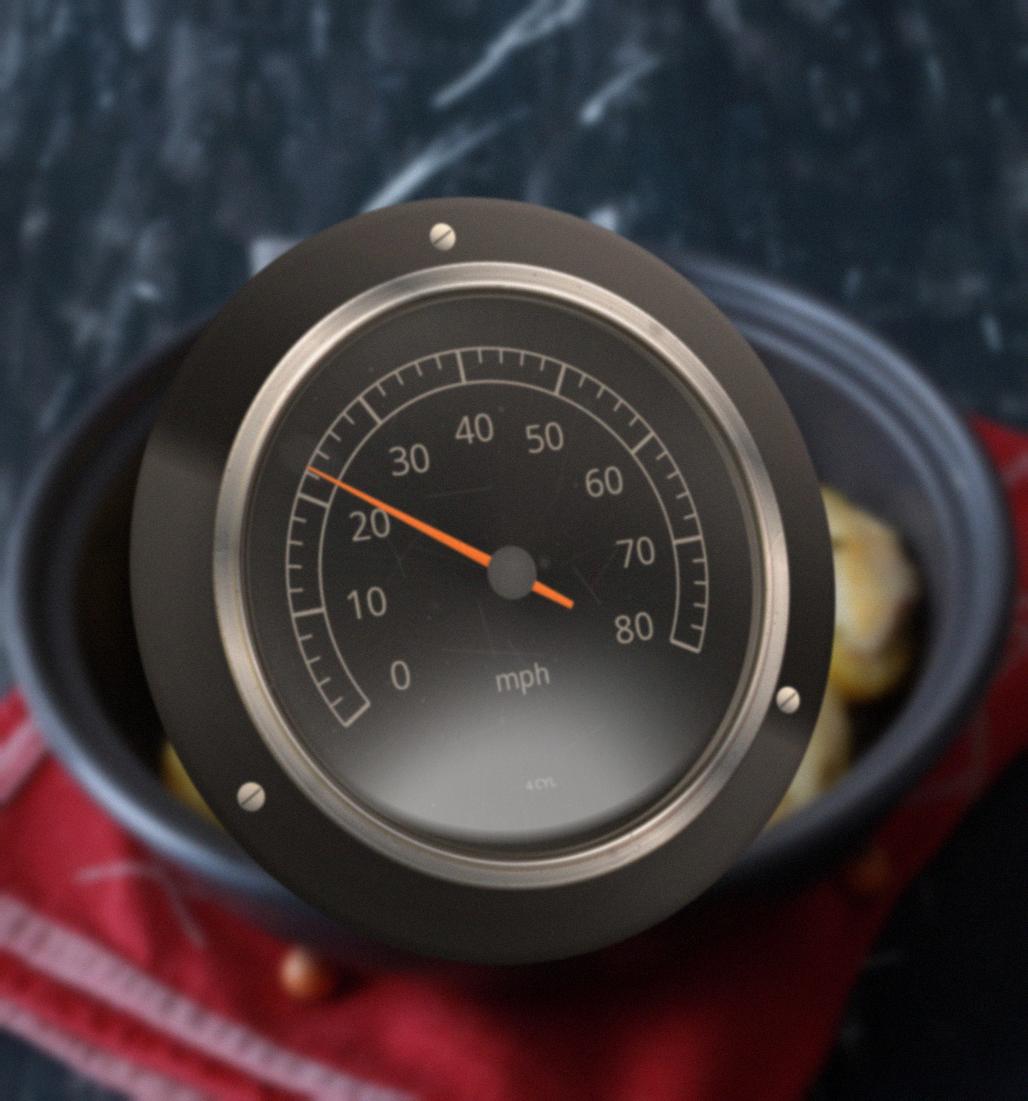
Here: 22 mph
